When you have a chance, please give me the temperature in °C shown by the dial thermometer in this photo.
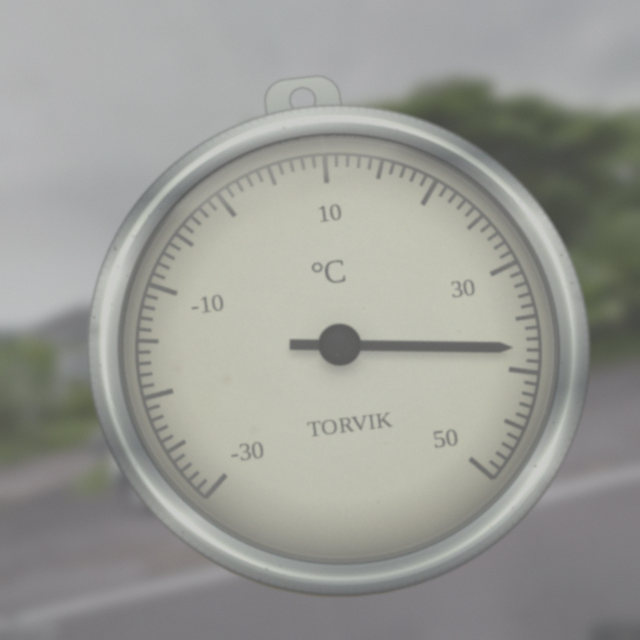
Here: 38 °C
